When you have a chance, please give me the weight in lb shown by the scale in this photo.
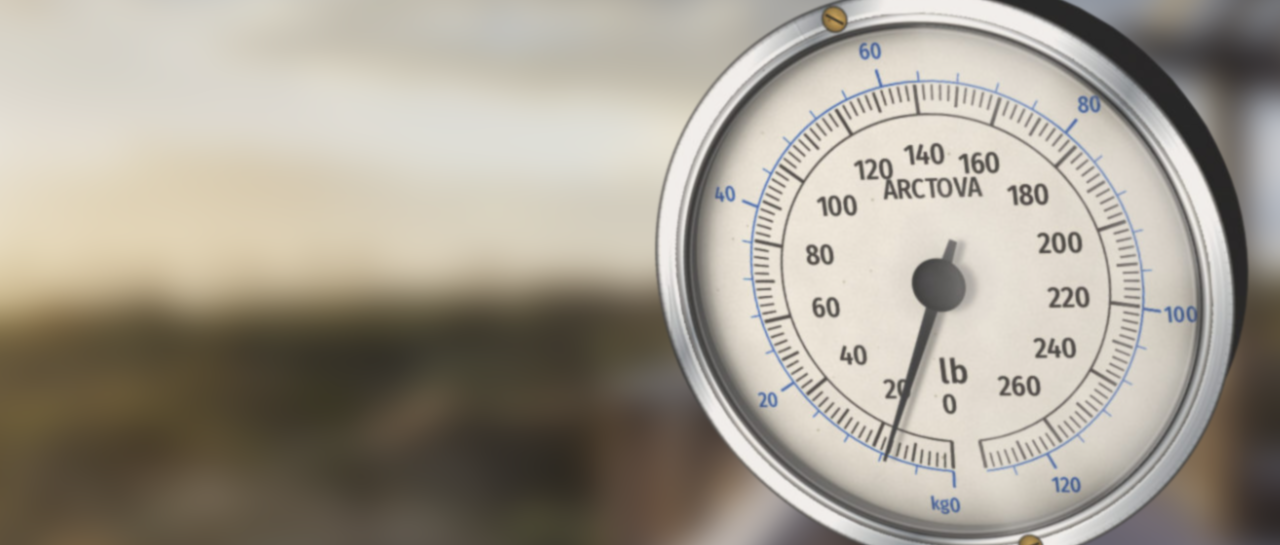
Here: 16 lb
